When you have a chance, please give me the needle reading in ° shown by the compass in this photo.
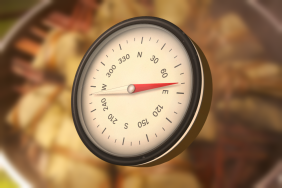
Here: 80 °
